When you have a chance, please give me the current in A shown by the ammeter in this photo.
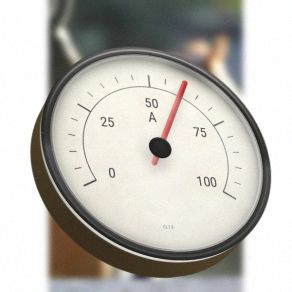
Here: 60 A
